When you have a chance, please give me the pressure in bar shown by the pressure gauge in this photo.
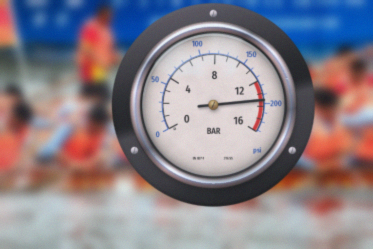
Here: 13.5 bar
